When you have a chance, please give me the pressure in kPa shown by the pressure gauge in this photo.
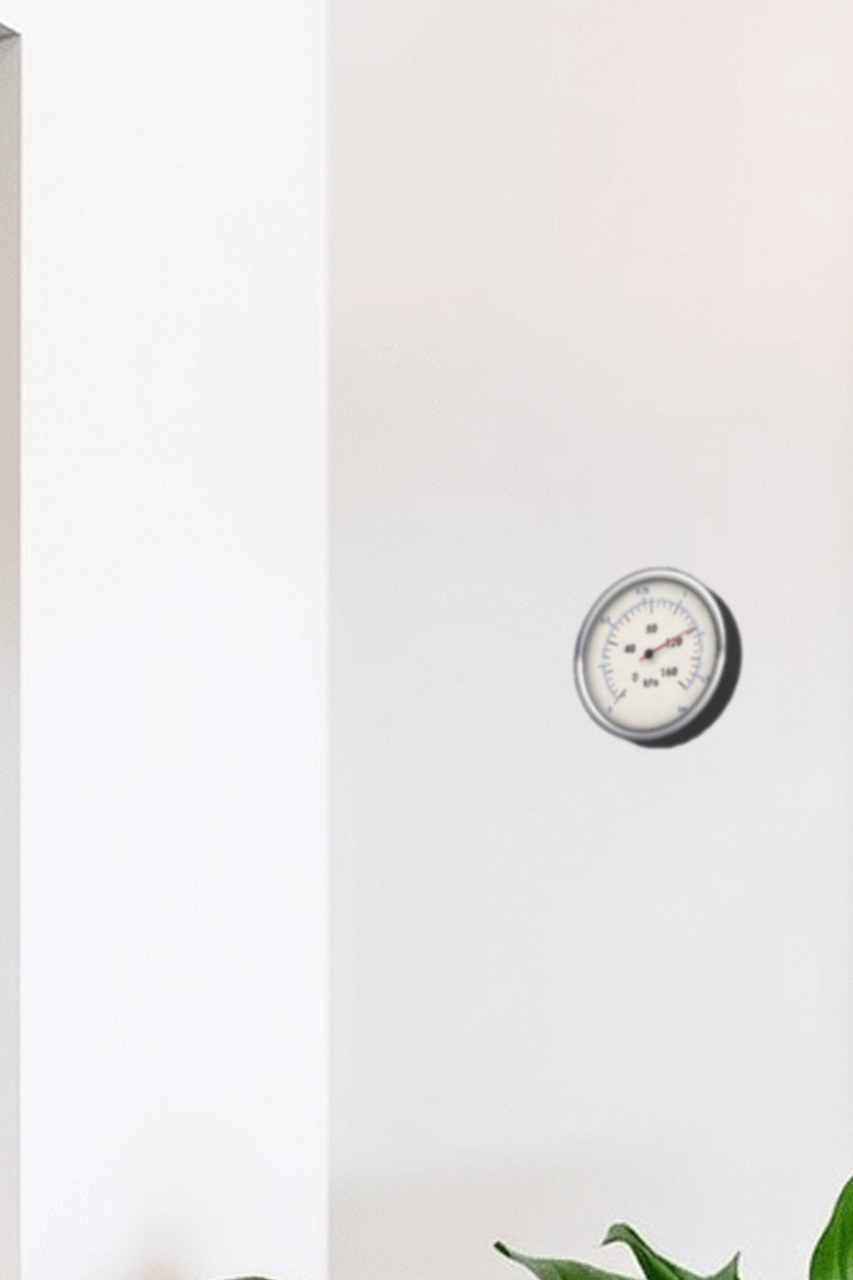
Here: 120 kPa
